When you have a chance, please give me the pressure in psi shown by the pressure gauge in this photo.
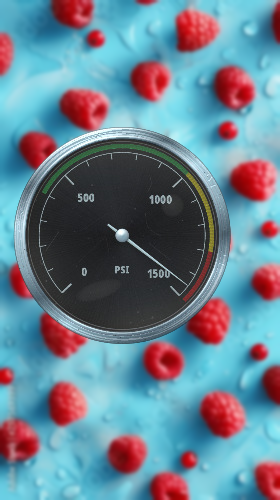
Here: 1450 psi
